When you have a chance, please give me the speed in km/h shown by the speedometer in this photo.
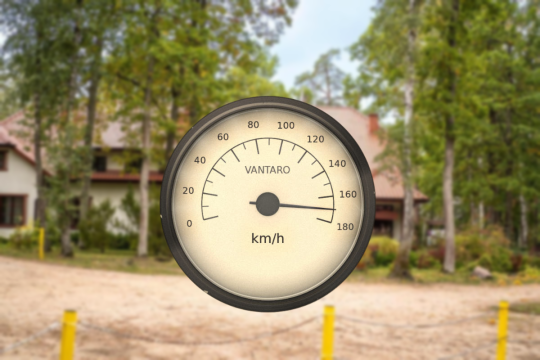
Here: 170 km/h
